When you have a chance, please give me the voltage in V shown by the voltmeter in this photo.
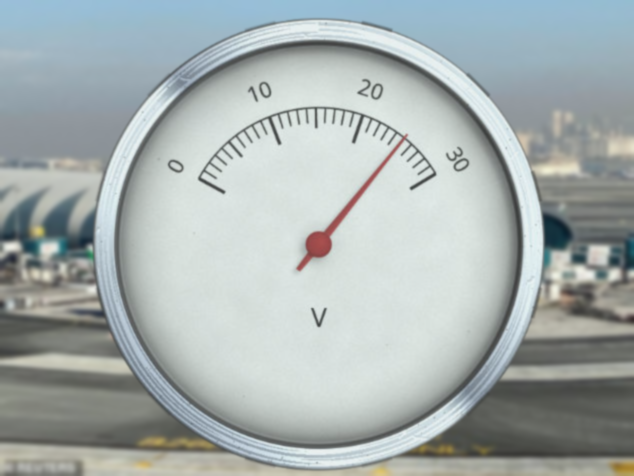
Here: 25 V
